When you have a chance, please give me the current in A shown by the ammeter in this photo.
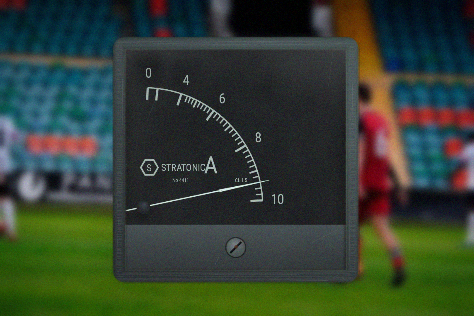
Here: 9.4 A
